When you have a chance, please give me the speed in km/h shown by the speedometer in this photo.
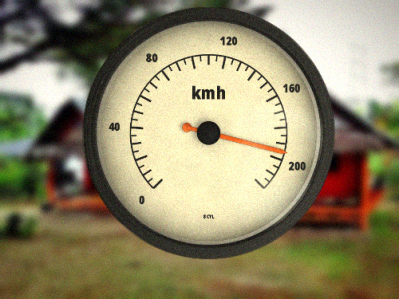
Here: 195 km/h
